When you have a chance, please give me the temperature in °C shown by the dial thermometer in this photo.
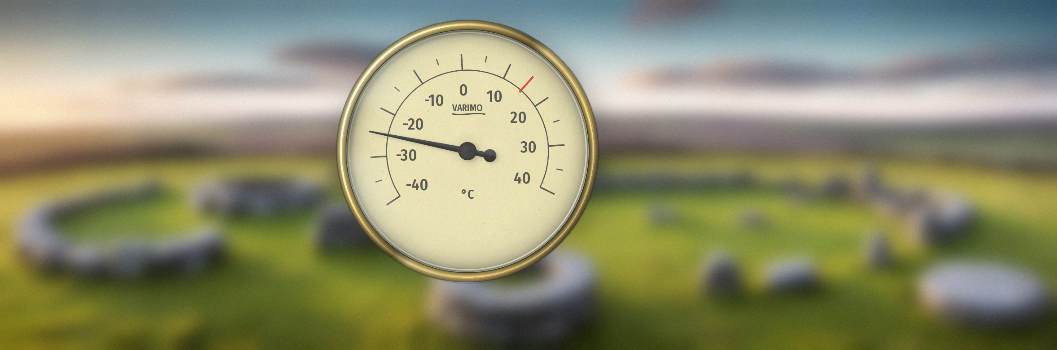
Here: -25 °C
